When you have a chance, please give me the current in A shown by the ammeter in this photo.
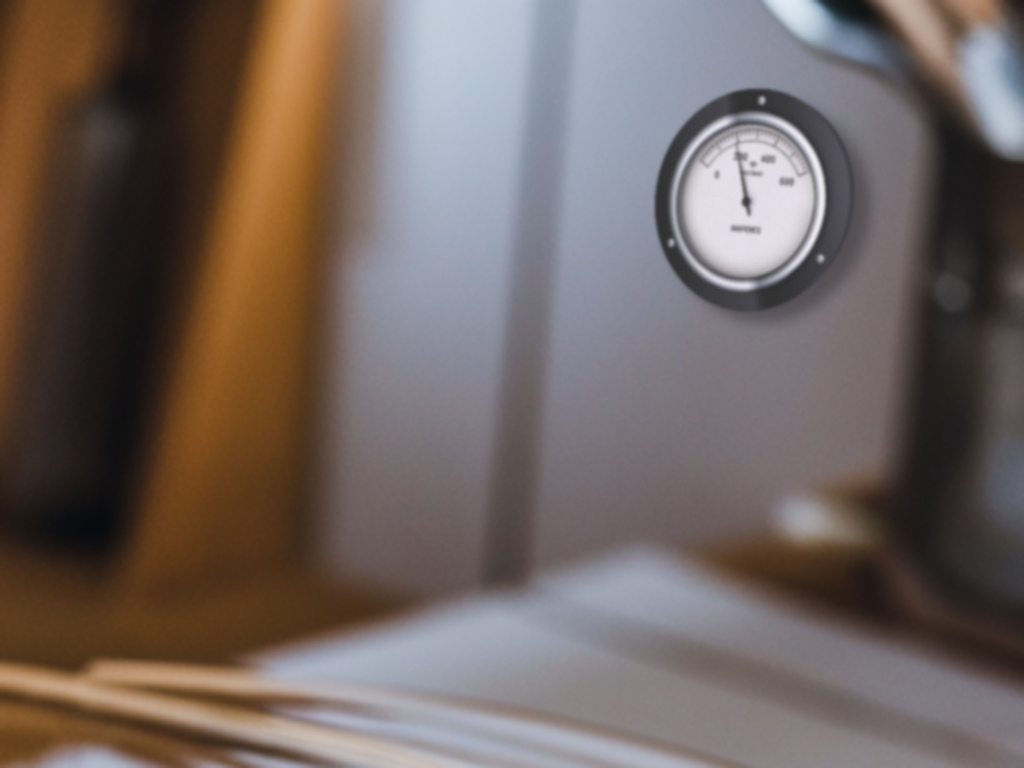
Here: 200 A
